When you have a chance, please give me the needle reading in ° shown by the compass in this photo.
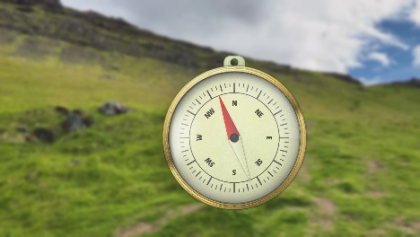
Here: 340 °
